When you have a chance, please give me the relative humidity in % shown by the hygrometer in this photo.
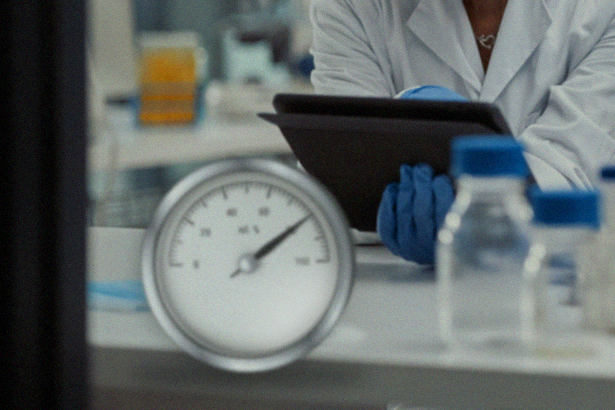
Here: 80 %
